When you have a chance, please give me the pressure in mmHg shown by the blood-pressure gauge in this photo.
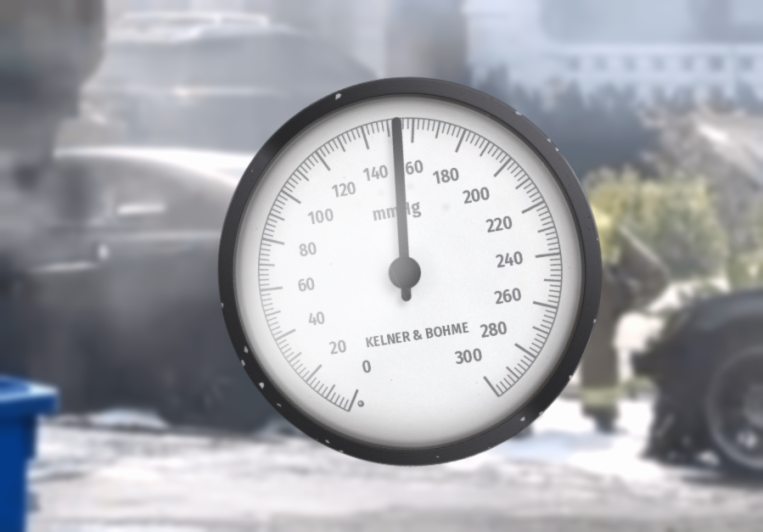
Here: 154 mmHg
